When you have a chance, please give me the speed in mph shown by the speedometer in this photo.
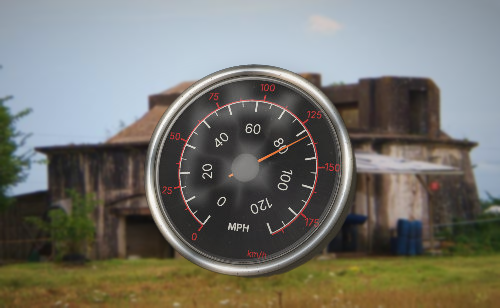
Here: 82.5 mph
